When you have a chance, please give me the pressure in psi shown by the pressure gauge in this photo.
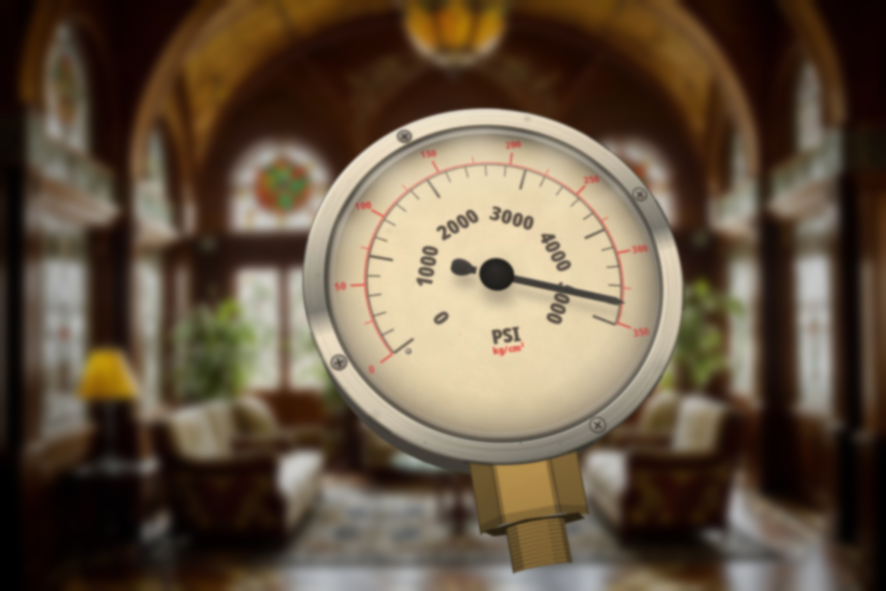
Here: 4800 psi
